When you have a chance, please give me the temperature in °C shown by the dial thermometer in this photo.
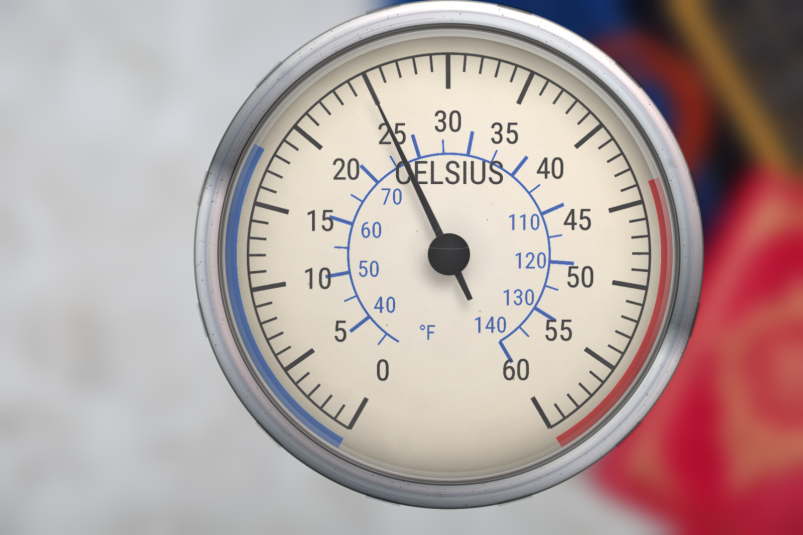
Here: 25 °C
